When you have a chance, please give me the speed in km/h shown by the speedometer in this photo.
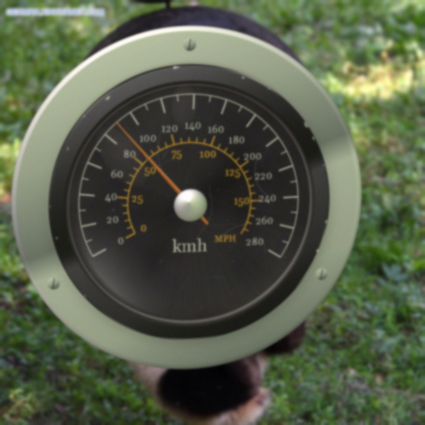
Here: 90 km/h
